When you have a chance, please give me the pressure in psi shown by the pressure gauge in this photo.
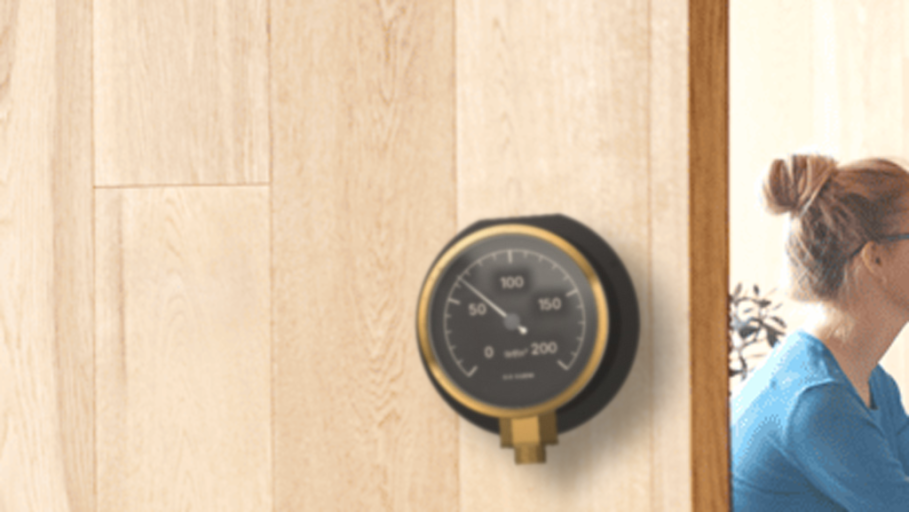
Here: 65 psi
